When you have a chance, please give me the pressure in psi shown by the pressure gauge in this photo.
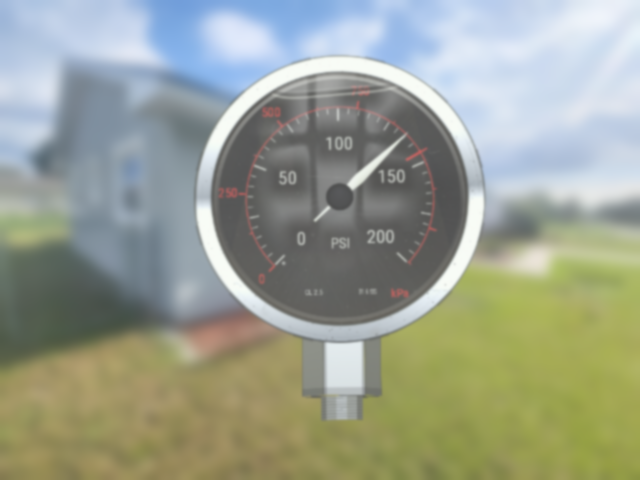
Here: 135 psi
